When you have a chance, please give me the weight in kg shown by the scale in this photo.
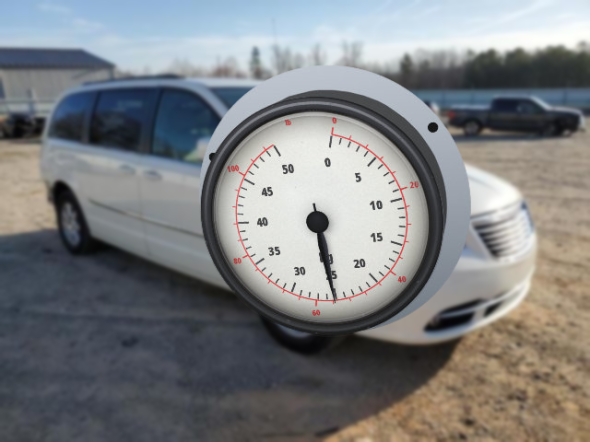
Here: 25 kg
